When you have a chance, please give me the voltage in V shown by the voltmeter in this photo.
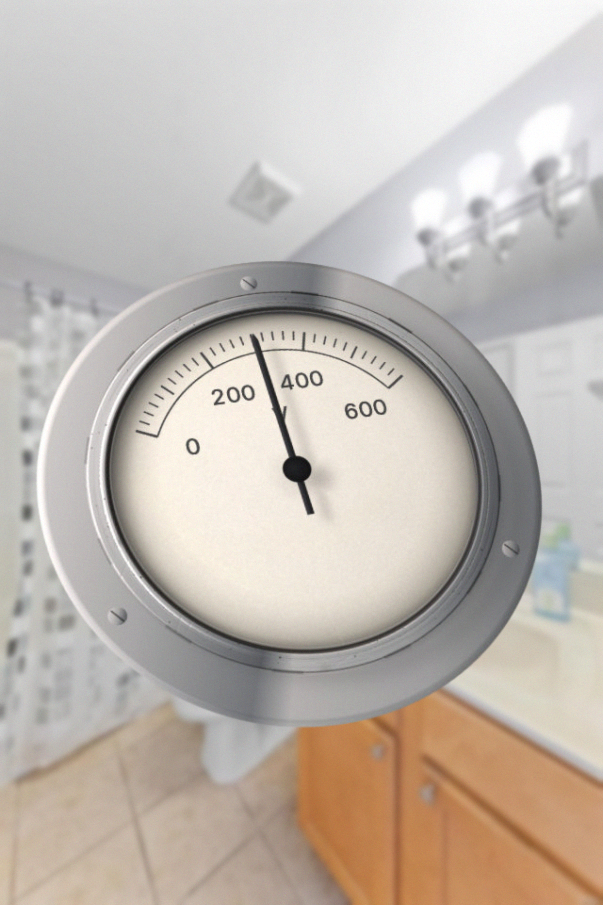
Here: 300 V
